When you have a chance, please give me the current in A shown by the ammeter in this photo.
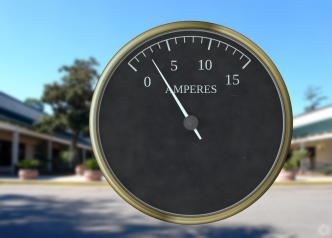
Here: 2.5 A
